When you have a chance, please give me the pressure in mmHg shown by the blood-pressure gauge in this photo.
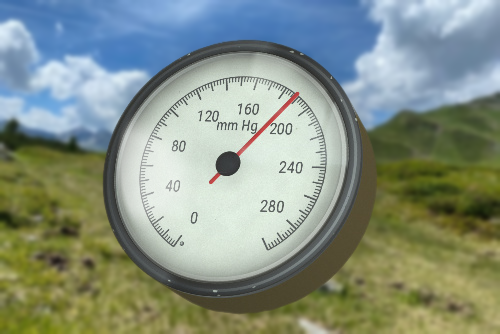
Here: 190 mmHg
